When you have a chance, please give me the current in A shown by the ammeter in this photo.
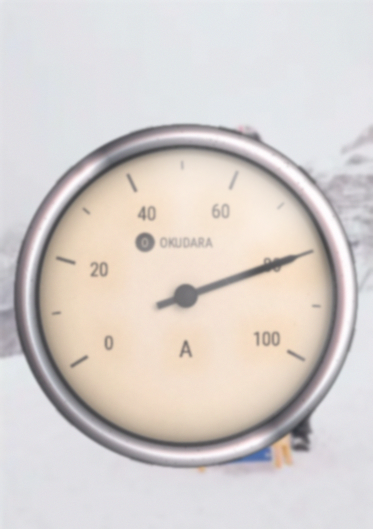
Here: 80 A
